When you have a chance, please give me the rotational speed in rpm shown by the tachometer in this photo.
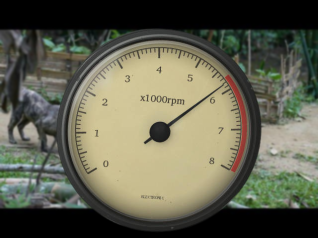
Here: 5800 rpm
